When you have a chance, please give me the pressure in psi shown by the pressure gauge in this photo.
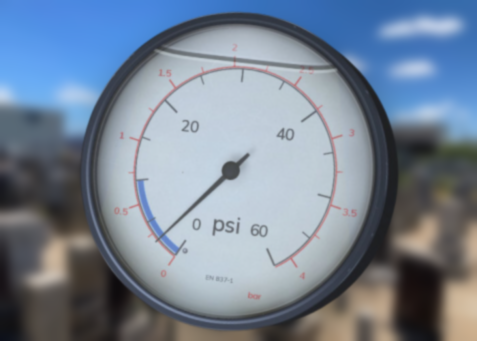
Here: 2.5 psi
